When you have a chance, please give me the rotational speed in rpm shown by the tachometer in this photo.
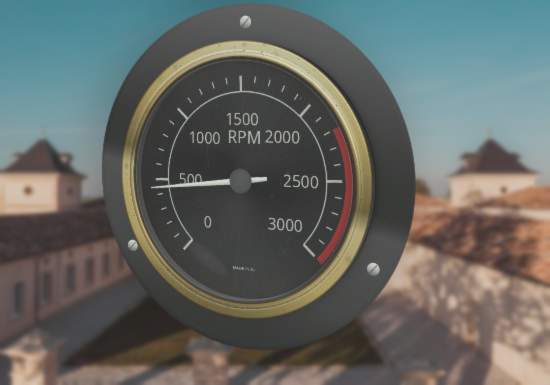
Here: 450 rpm
